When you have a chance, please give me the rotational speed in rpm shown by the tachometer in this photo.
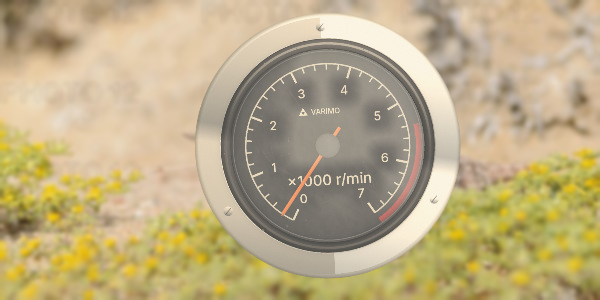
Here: 200 rpm
